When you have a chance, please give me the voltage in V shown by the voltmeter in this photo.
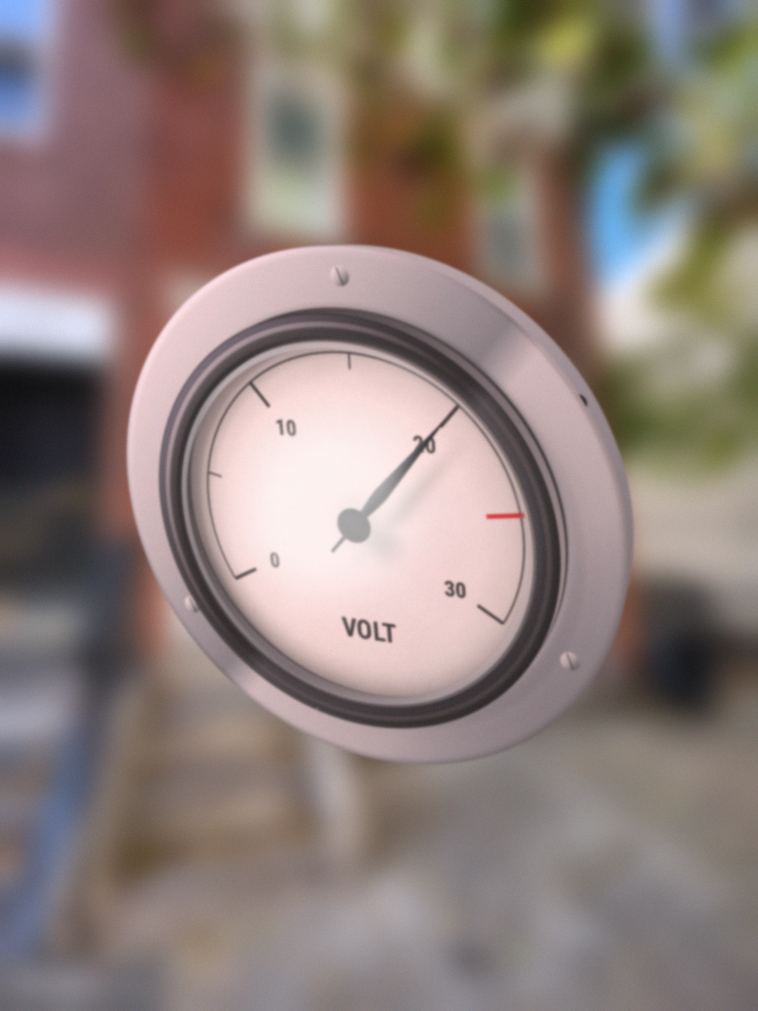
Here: 20 V
